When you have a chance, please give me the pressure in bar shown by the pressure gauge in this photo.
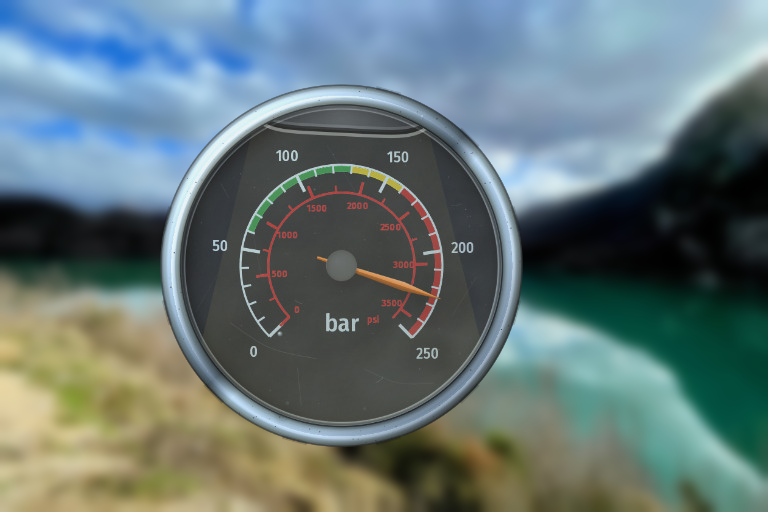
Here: 225 bar
